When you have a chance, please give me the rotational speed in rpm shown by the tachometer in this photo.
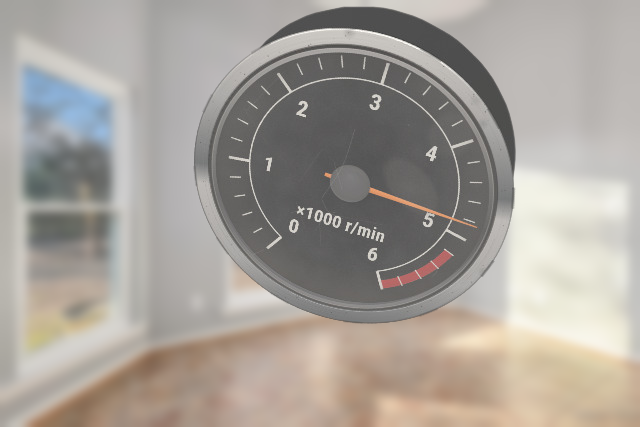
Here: 4800 rpm
